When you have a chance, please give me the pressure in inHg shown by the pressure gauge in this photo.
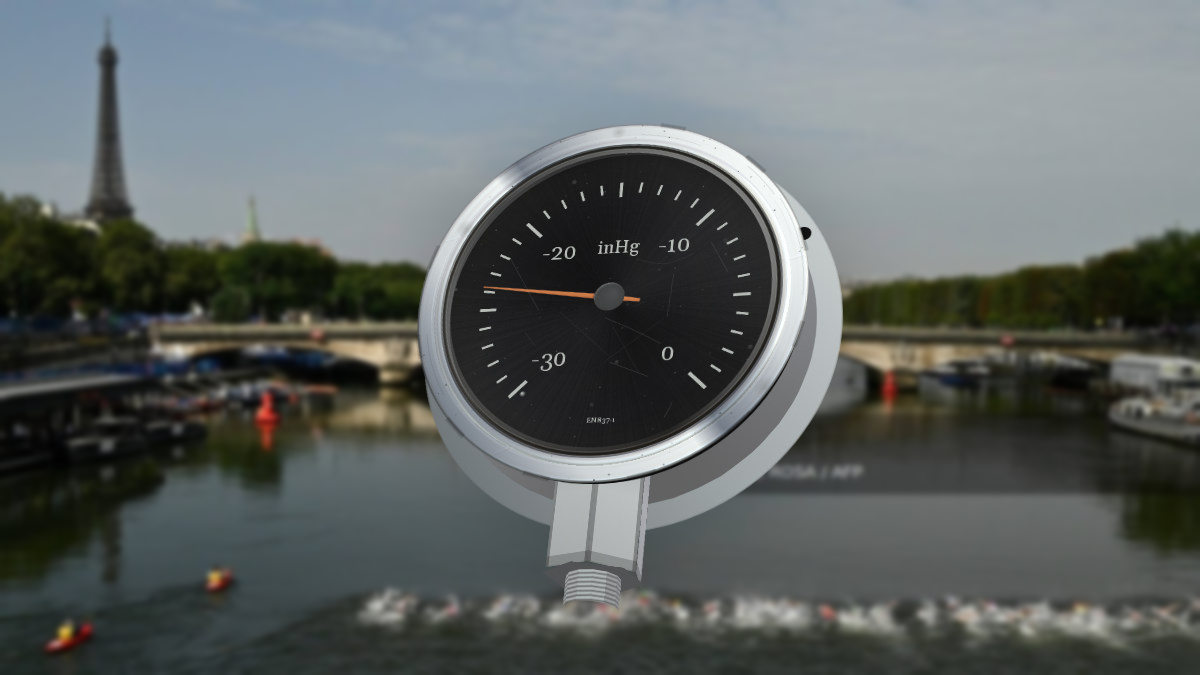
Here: -24 inHg
